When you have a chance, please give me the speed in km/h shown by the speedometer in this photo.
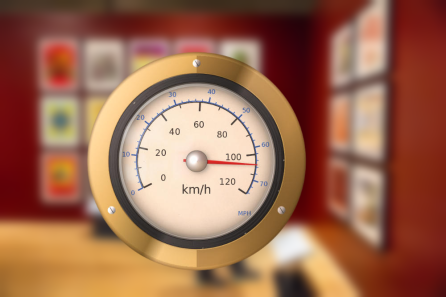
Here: 105 km/h
